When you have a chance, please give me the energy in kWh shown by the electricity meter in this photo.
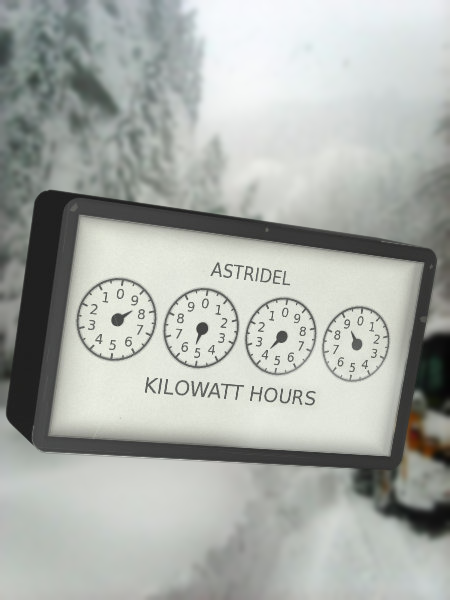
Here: 8539 kWh
